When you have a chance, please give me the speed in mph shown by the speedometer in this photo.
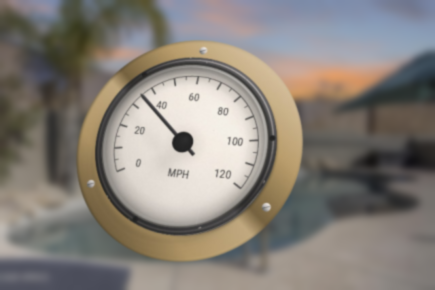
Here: 35 mph
